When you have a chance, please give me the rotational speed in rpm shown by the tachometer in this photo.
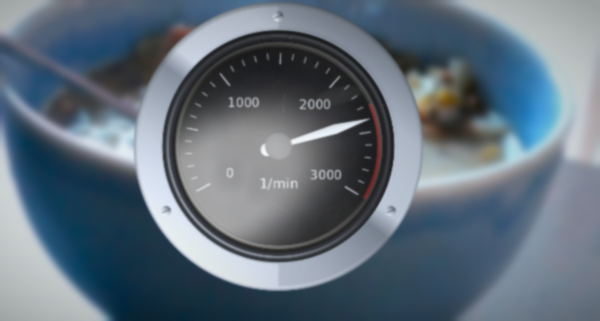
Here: 2400 rpm
